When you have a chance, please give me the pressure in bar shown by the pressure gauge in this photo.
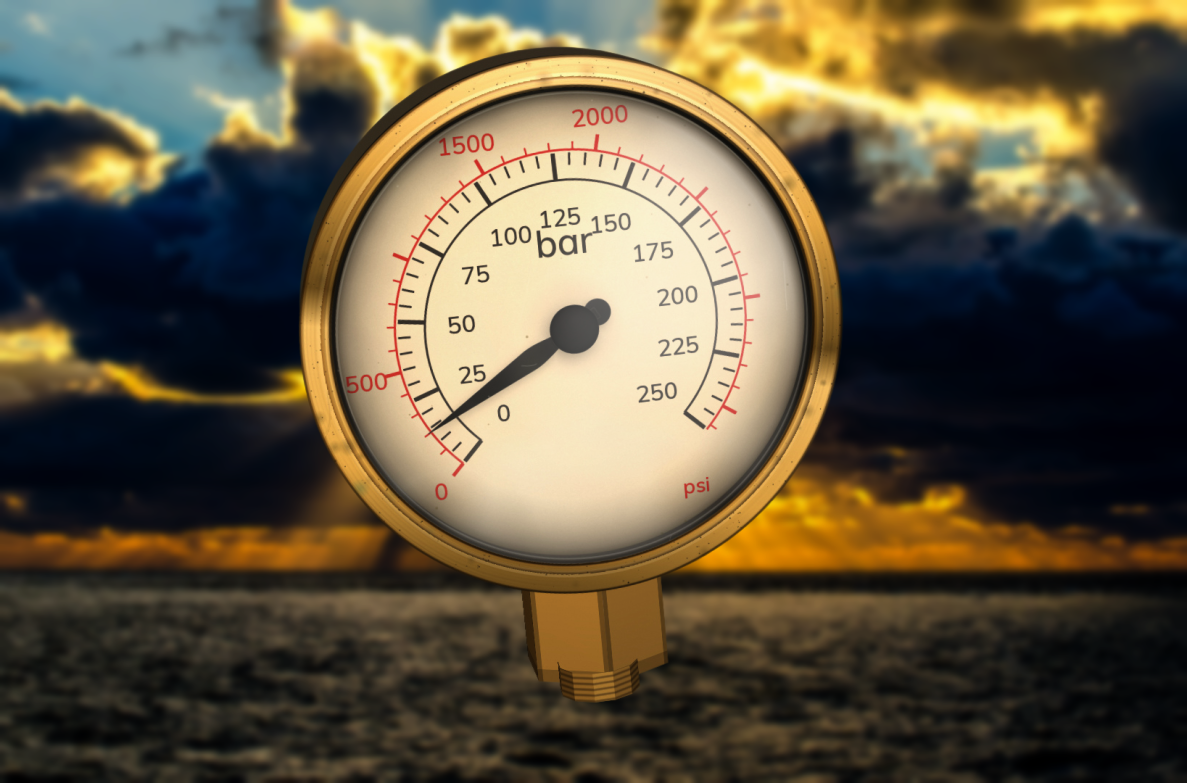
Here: 15 bar
